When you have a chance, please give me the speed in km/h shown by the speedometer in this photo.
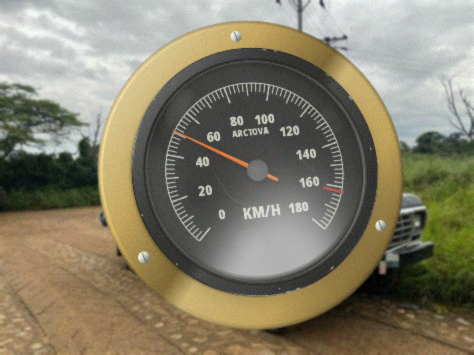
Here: 50 km/h
